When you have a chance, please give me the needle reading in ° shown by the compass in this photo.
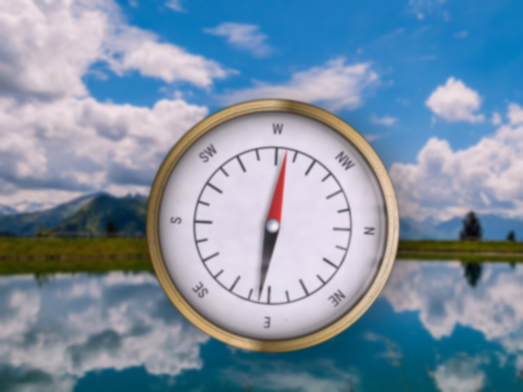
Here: 277.5 °
